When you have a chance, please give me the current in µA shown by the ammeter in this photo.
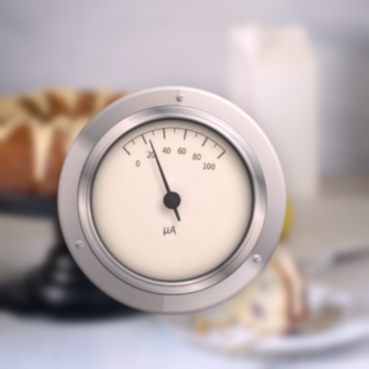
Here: 25 µA
